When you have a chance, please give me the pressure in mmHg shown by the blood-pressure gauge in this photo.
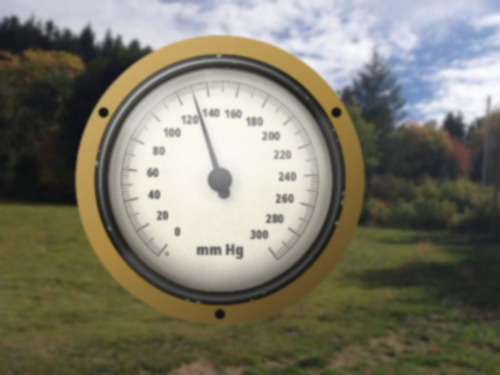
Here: 130 mmHg
